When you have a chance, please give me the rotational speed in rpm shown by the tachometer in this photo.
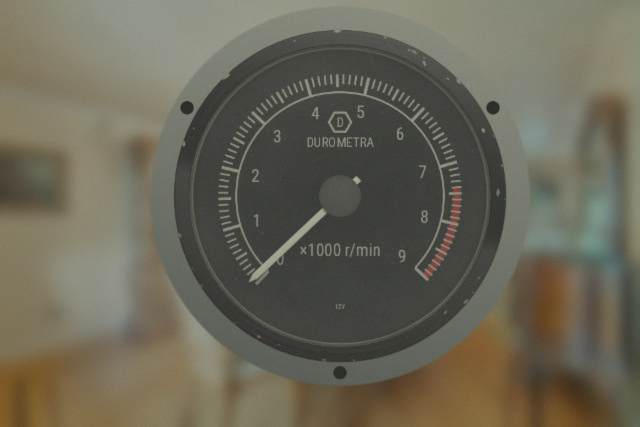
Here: 100 rpm
